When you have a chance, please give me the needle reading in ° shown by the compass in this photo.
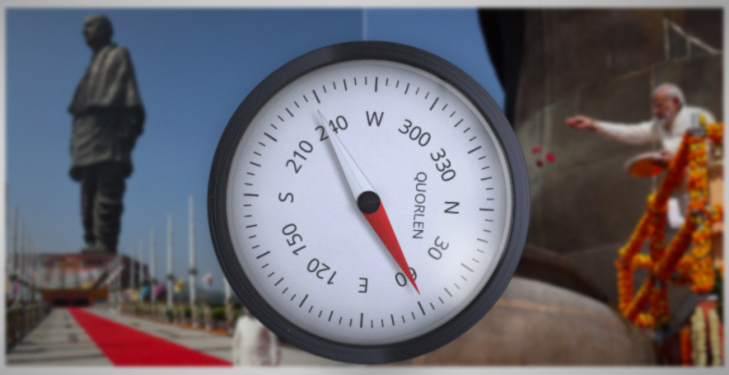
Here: 57.5 °
